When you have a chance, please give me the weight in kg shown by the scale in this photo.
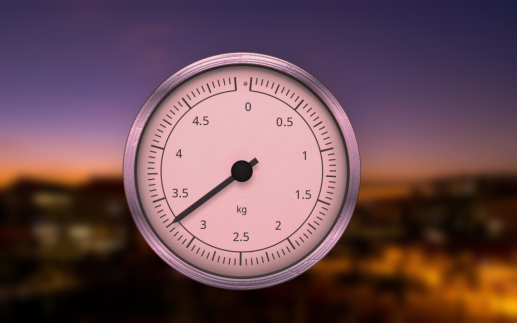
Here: 3.25 kg
